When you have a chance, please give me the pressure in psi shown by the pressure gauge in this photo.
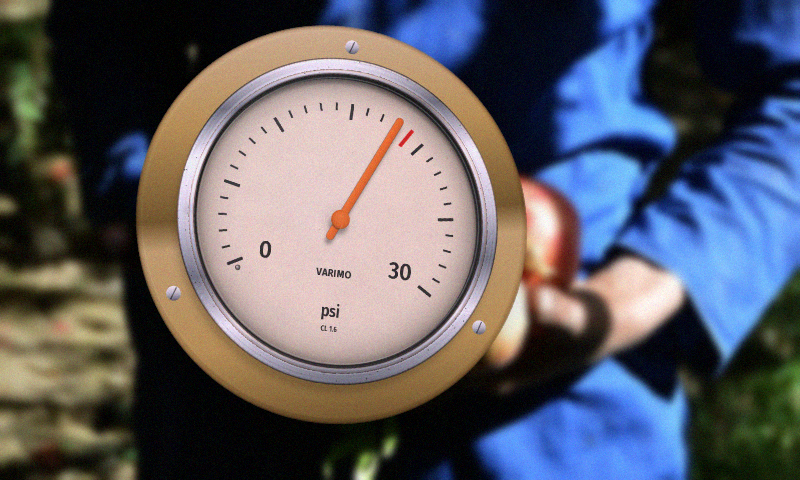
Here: 18 psi
